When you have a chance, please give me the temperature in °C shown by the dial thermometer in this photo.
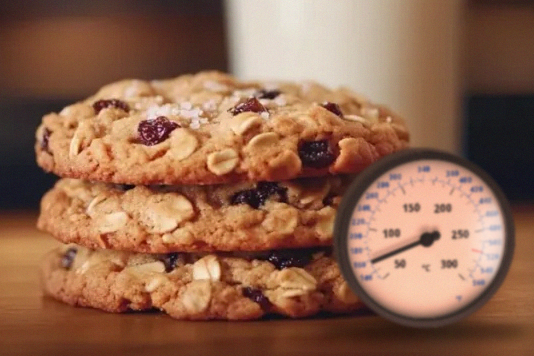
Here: 70 °C
